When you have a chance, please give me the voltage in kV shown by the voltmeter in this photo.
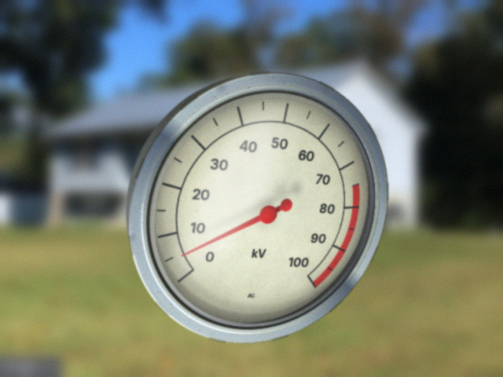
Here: 5 kV
